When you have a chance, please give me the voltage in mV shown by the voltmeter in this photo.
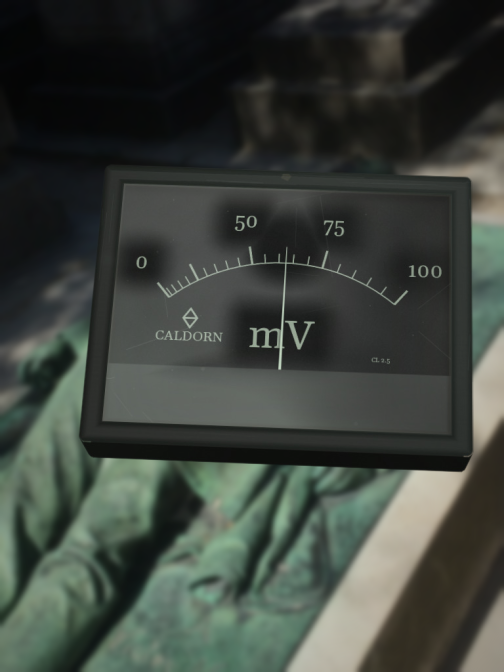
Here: 62.5 mV
